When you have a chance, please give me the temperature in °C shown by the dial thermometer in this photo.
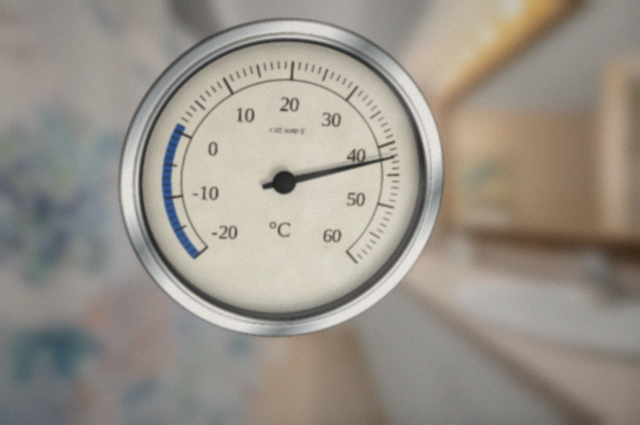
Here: 42 °C
